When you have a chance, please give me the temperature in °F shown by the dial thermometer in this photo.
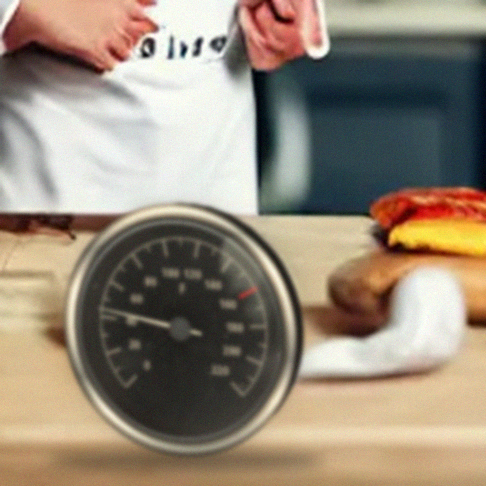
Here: 45 °F
